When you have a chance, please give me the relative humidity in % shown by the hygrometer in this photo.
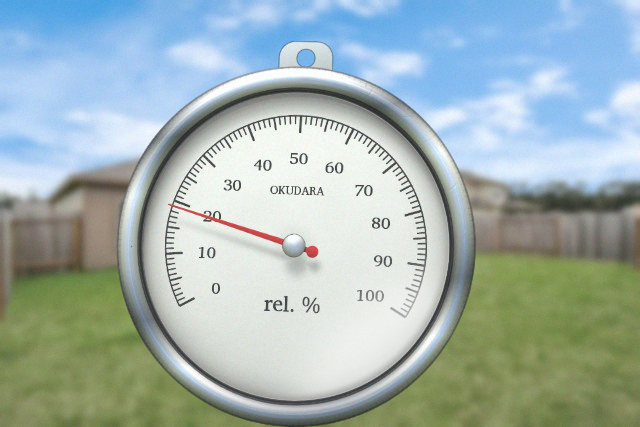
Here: 19 %
